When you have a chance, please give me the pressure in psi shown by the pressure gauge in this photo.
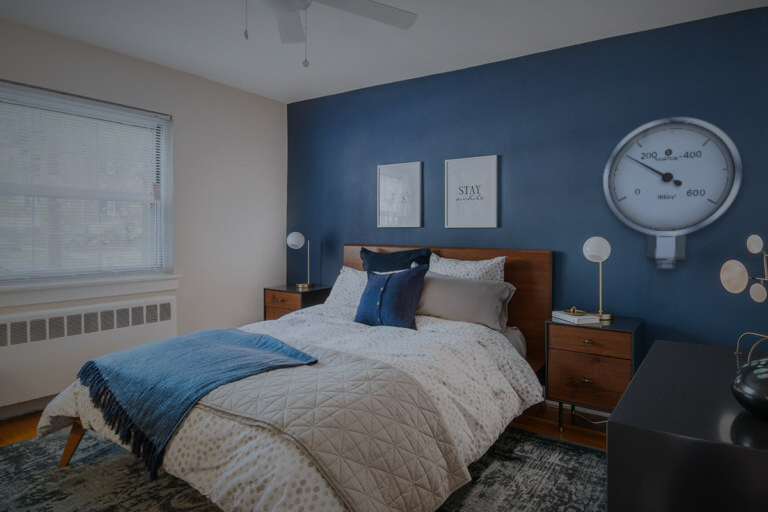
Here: 150 psi
